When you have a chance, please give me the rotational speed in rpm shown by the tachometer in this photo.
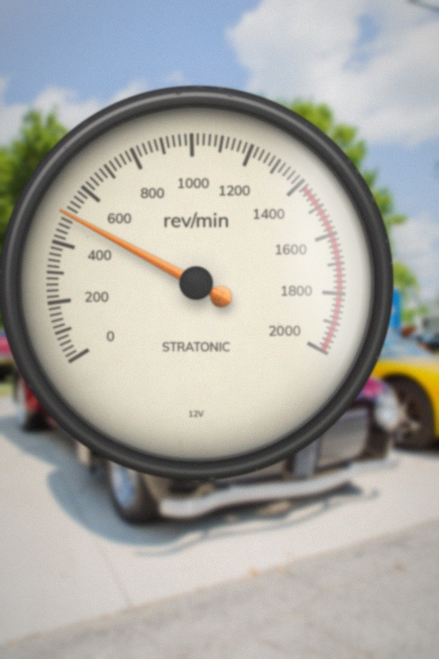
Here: 500 rpm
